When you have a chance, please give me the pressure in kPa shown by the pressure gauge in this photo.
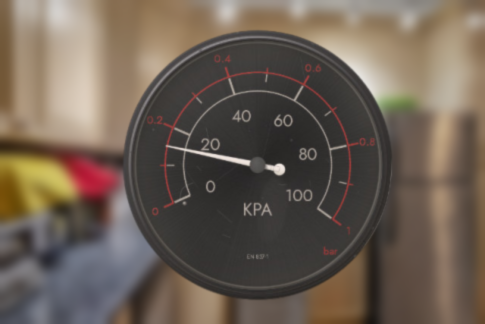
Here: 15 kPa
